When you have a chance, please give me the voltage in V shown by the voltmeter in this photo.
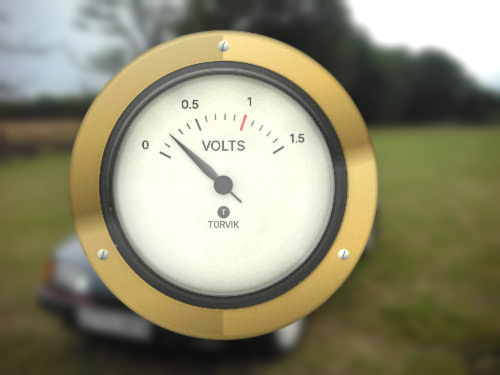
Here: 0.2 V
